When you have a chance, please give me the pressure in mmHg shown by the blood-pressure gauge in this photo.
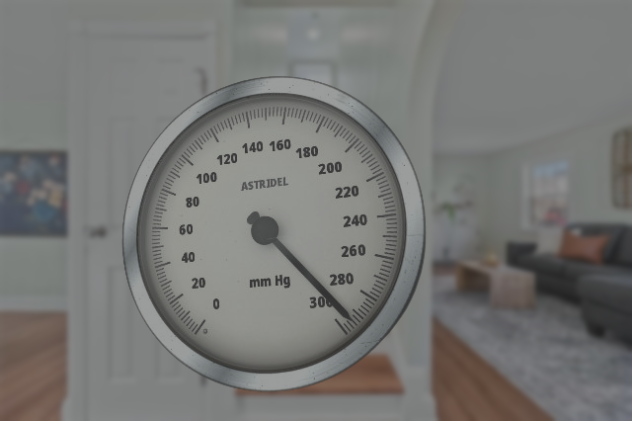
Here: 294 mmHg
